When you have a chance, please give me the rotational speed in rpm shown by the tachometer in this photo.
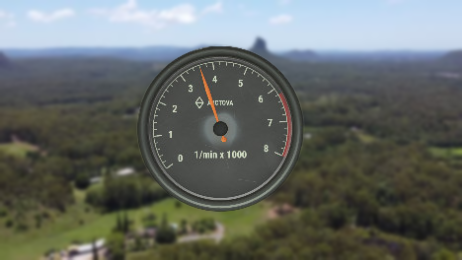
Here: 3600 rpm
